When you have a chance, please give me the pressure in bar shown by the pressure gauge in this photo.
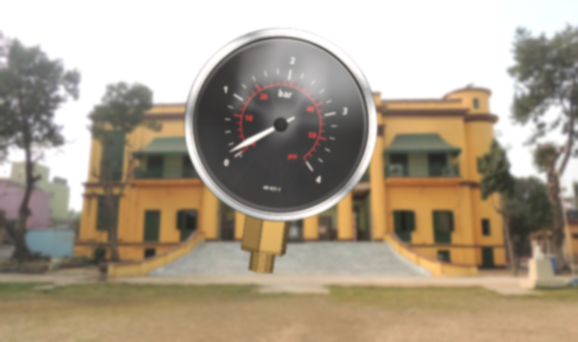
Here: 0.1 bar
